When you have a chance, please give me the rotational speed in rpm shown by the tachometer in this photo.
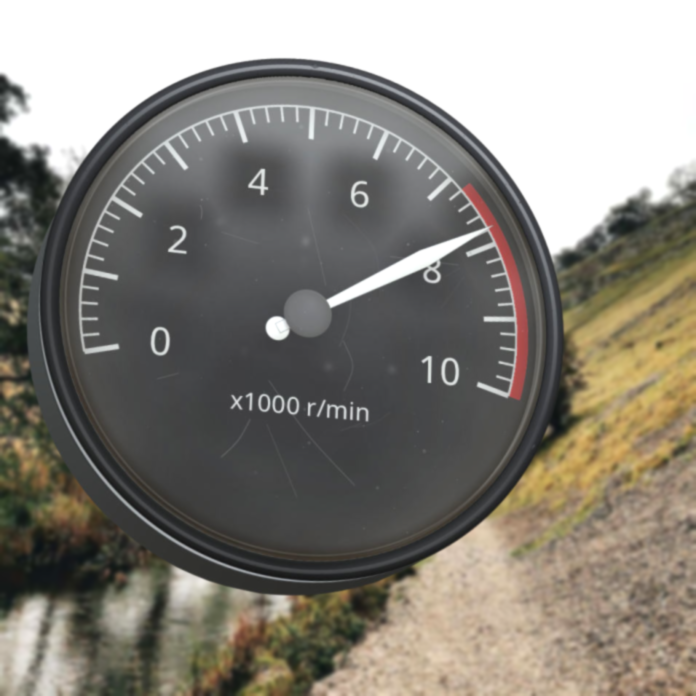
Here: 7800 rpm
